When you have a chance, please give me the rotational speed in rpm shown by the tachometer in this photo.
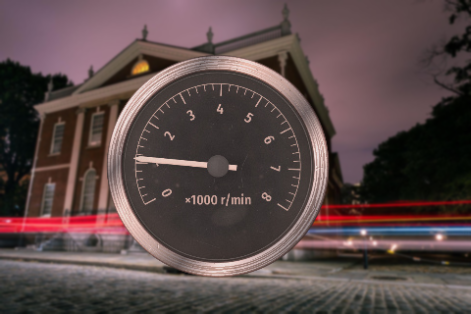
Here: 1100 rpm
